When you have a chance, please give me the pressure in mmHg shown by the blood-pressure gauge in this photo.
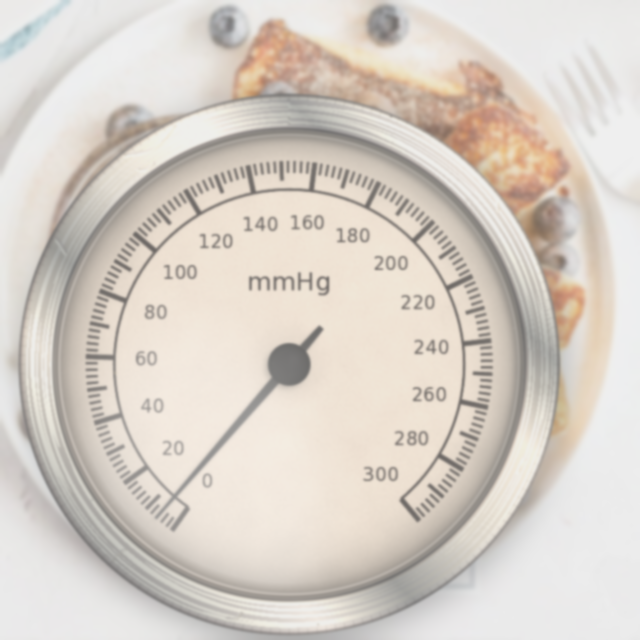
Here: 6 mmHg
